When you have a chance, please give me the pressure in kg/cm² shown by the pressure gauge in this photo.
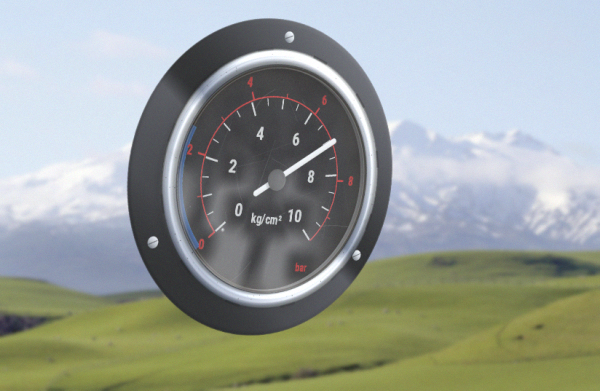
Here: 7 kg/cm²
